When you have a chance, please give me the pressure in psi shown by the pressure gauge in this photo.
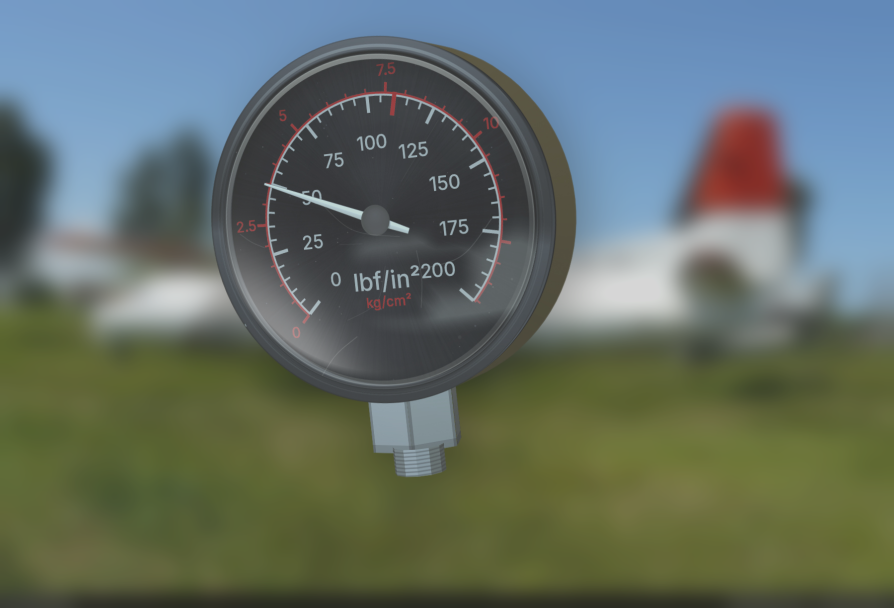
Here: 50 psi
